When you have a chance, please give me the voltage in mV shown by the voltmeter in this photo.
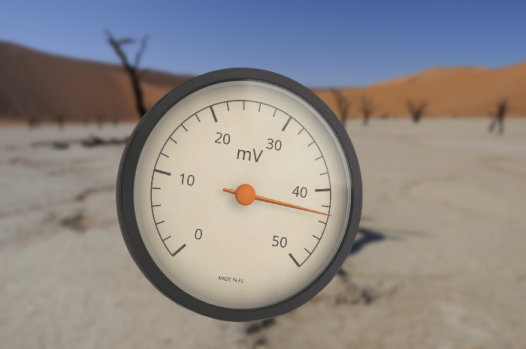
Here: 43 mV
